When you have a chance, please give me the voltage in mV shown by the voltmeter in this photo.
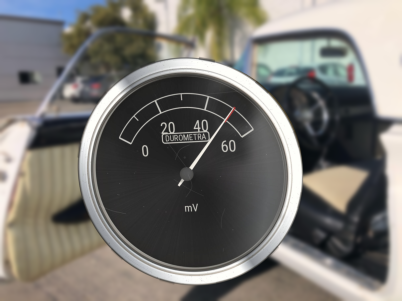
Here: 50 mV
